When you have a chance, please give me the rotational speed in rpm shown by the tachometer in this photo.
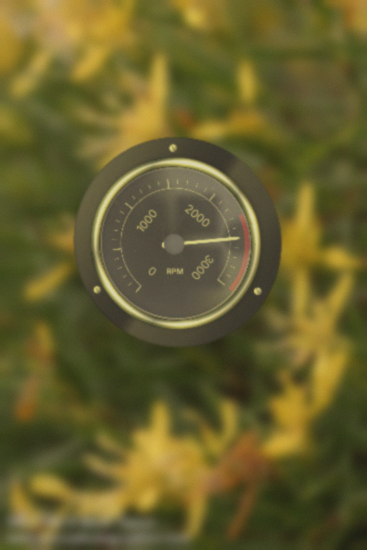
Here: 2500 rpm
